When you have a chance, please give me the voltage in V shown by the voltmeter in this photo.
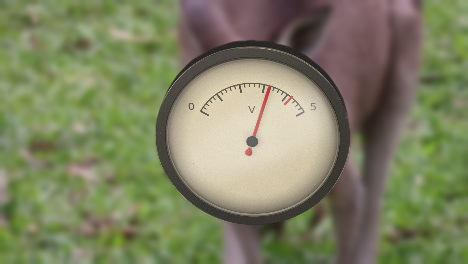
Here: 3.2 V
